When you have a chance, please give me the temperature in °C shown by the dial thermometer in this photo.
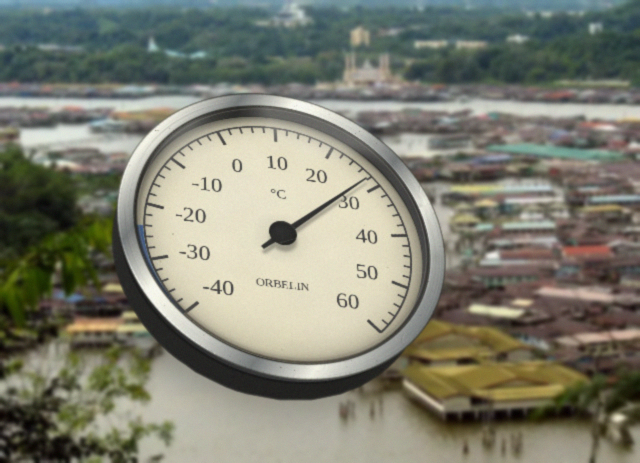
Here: 28 °C
